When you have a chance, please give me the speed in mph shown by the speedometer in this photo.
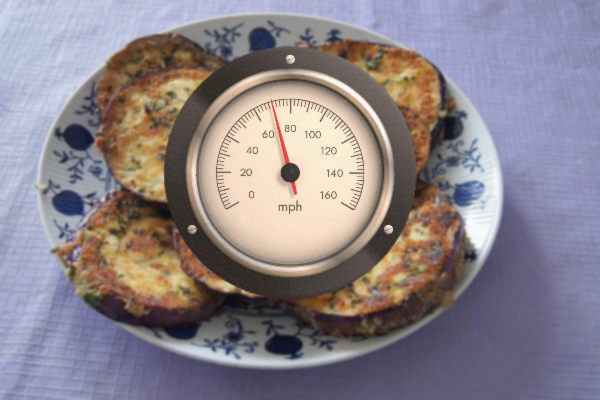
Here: 70 mph
